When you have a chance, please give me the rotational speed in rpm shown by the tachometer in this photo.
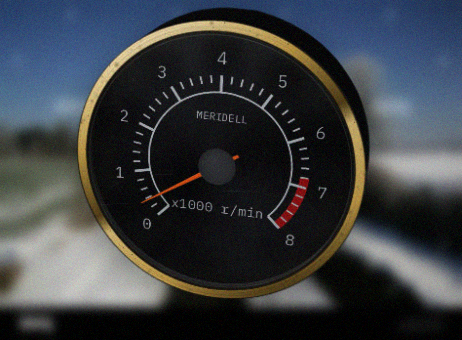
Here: 400 rpm
